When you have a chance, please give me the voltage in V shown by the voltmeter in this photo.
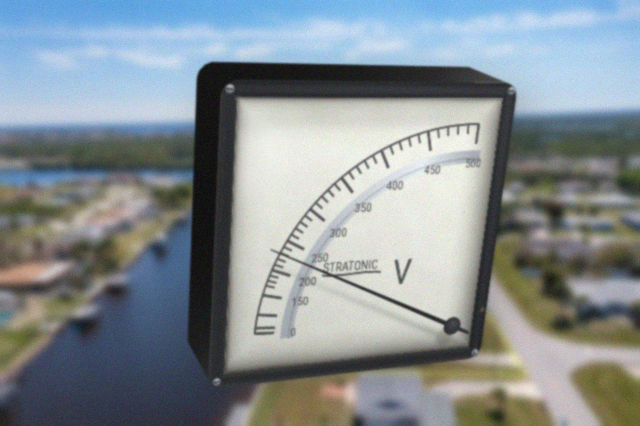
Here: 230 V
